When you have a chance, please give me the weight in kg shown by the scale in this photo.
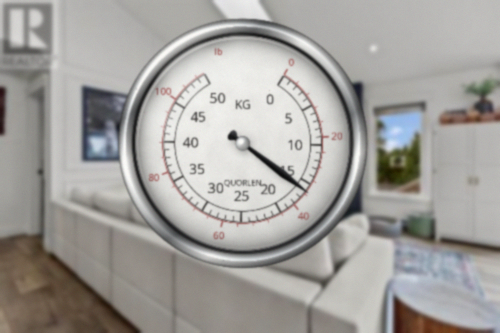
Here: 16 kg
